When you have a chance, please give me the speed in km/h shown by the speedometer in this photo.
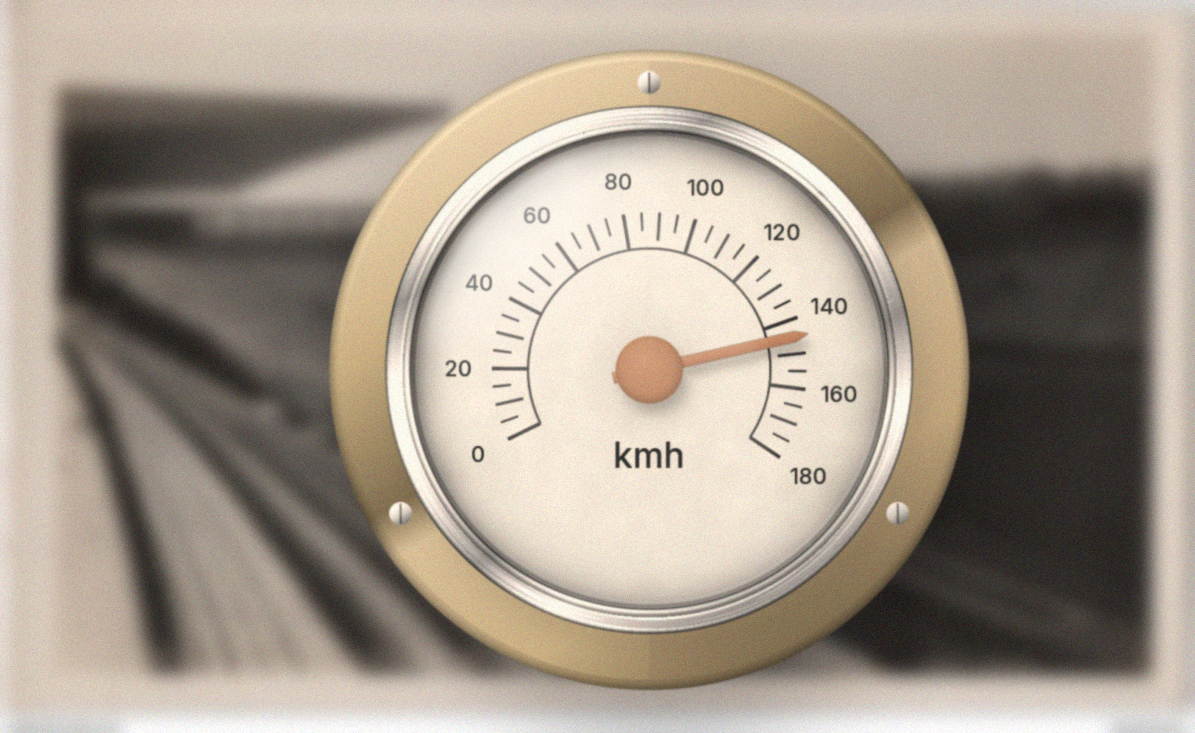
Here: 145 km/h
